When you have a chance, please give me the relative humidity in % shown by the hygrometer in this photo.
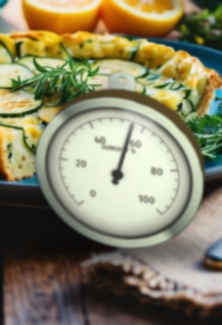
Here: 56 %
